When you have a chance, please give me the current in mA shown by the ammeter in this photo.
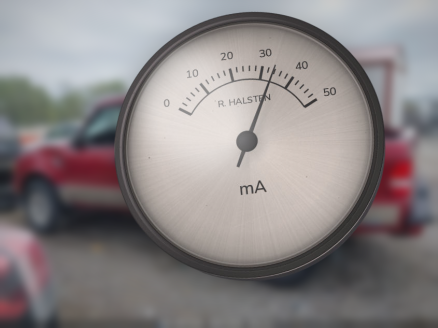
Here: 34 mA
